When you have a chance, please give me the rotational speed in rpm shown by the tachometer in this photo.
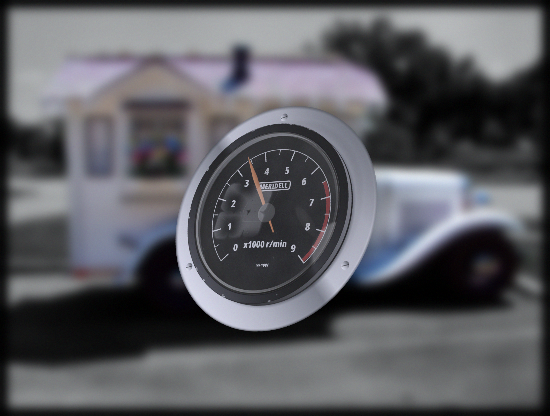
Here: 3500 rpm
